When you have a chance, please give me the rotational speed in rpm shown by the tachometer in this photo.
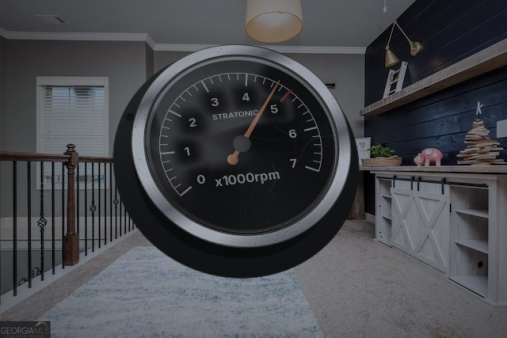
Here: 4700 rpm
